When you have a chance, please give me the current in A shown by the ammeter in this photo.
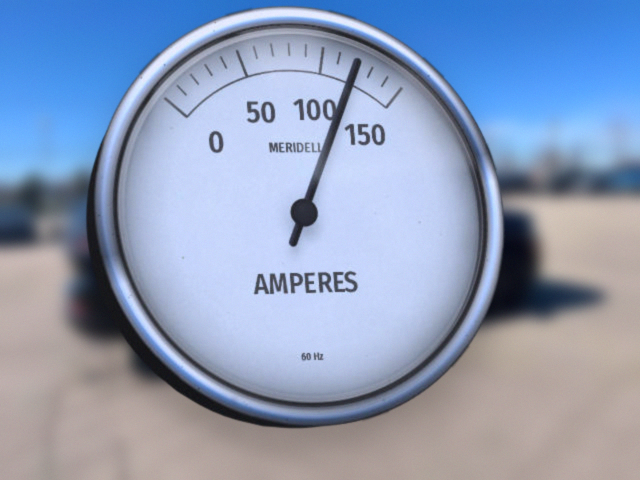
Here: 120 A
